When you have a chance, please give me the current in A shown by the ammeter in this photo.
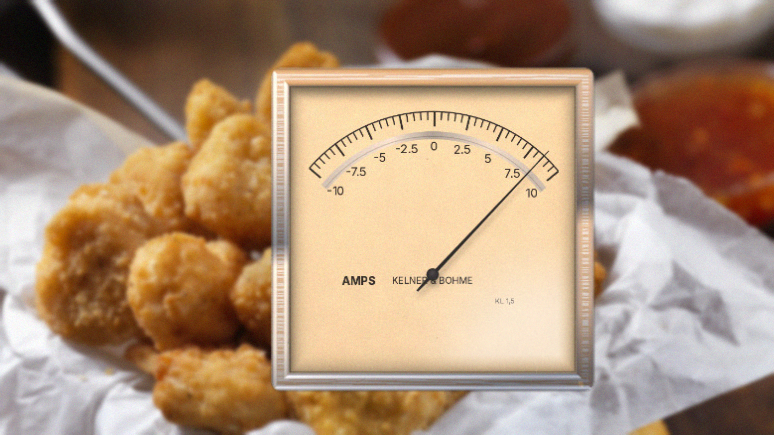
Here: 8.5 A
